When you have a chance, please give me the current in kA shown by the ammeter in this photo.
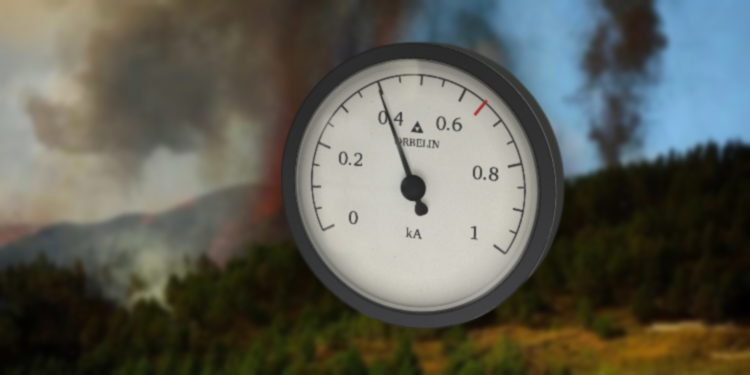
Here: 0.4 kA
